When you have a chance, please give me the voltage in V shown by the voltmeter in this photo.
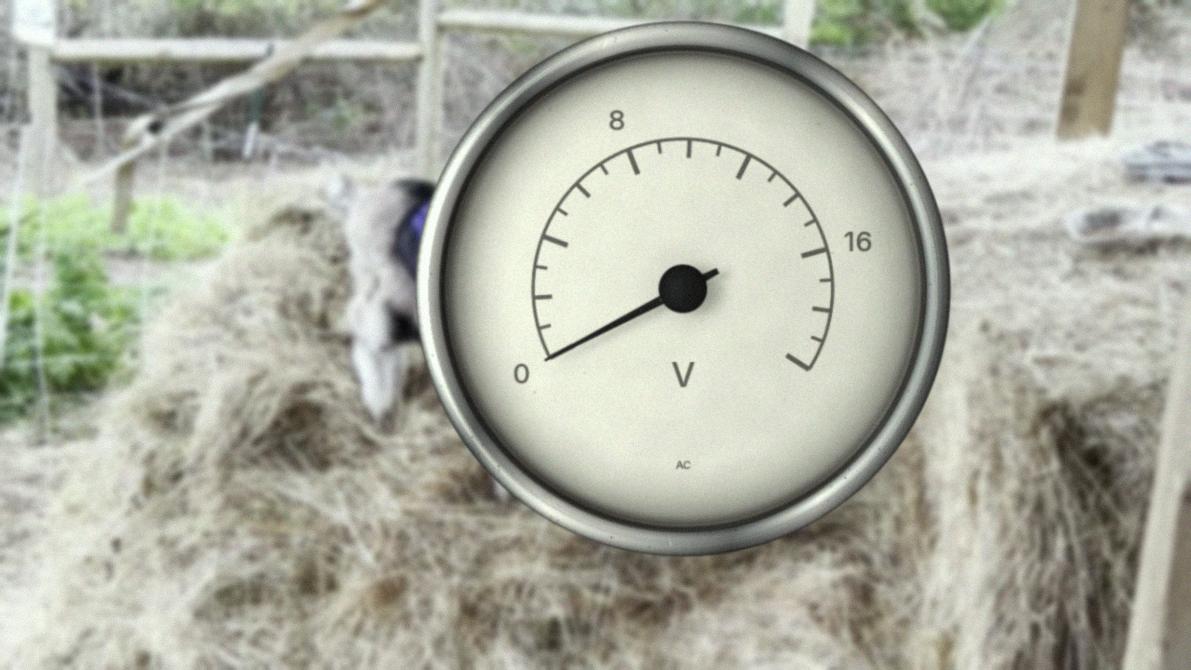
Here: 0 V
